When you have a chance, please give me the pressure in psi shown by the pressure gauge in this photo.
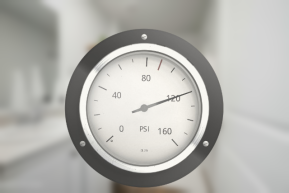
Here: 120 psi
